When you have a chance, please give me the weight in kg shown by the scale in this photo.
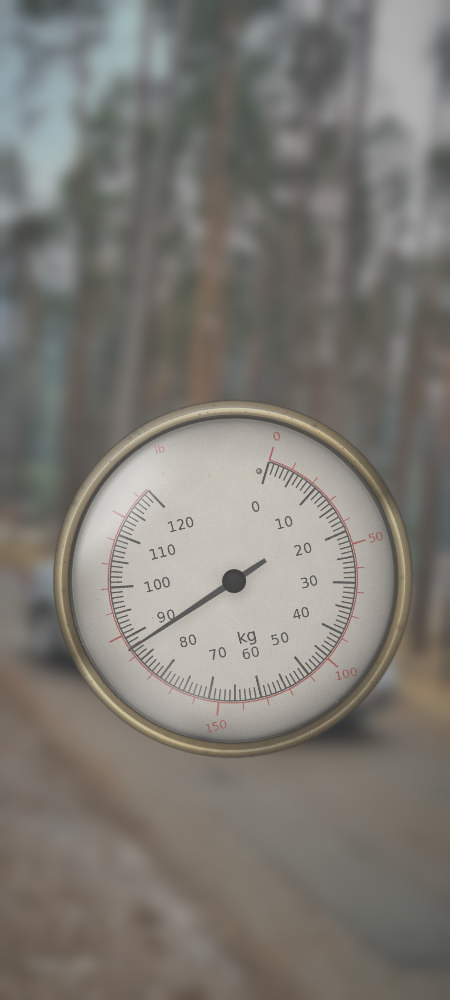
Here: 88 kg
